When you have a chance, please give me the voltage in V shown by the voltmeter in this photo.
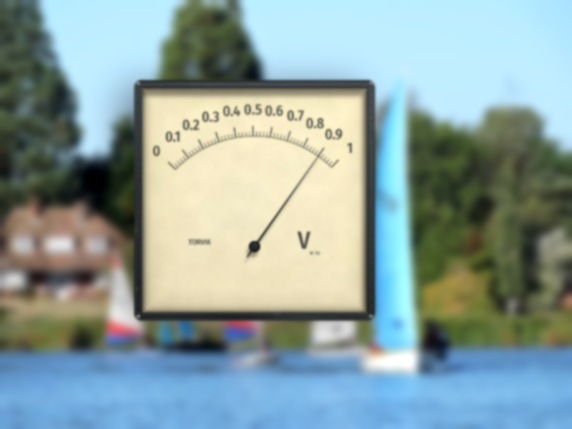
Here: 0.9 V
